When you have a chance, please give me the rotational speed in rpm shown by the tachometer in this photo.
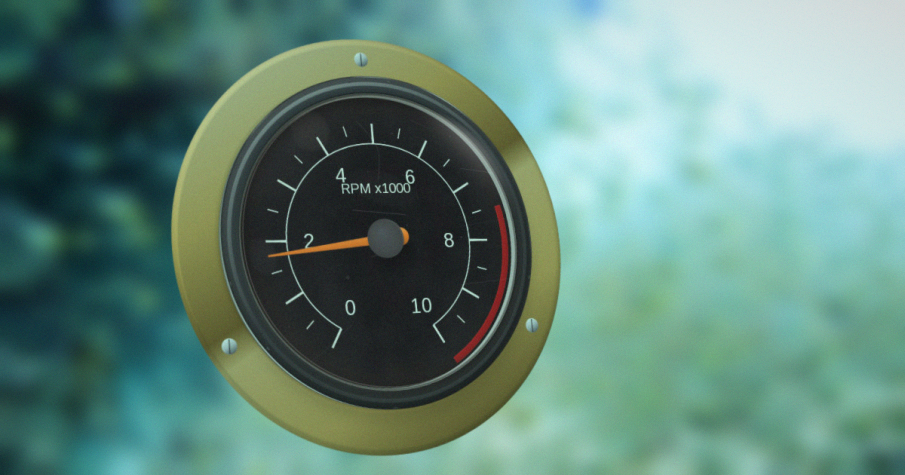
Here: 1750 rpm
